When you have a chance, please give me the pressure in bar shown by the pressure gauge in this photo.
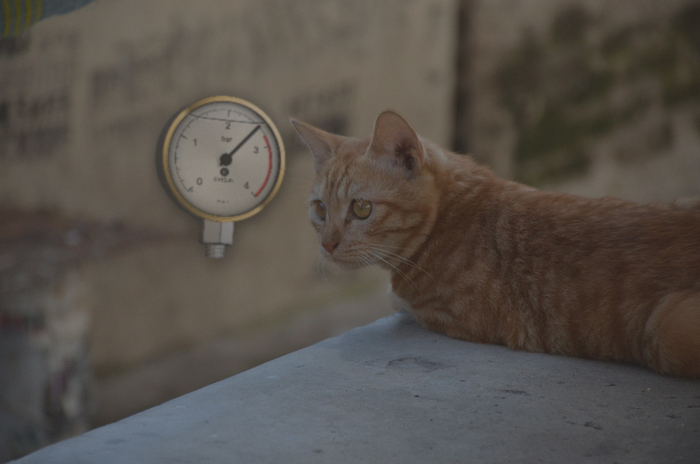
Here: 2.6 bar
